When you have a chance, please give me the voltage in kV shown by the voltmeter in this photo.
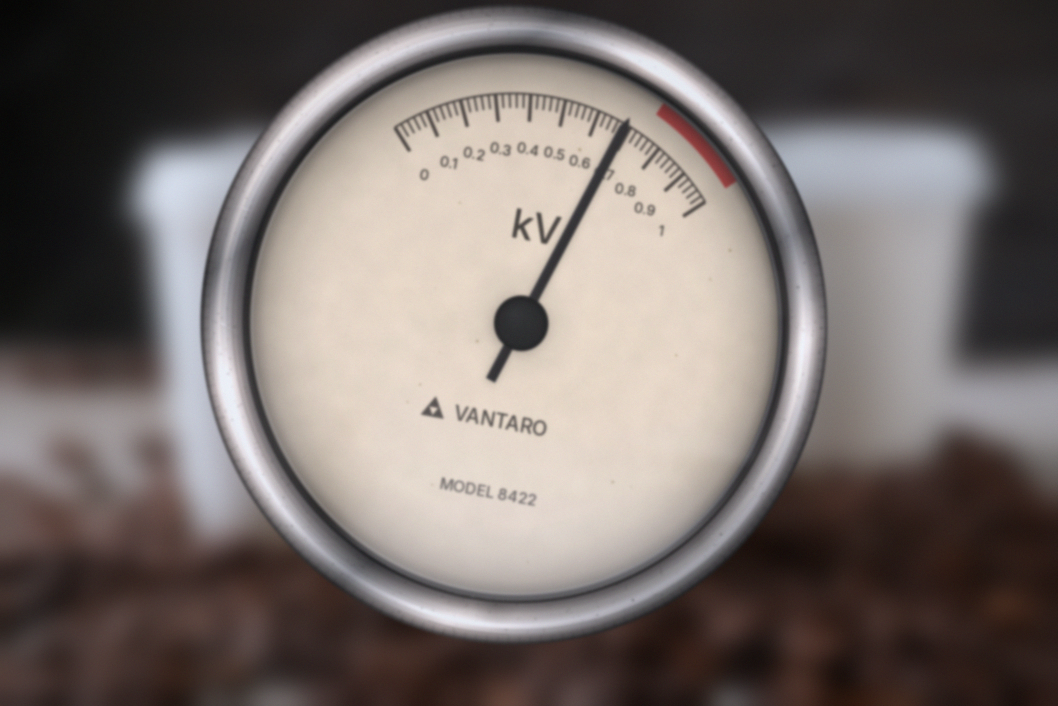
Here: 0.68 kV
